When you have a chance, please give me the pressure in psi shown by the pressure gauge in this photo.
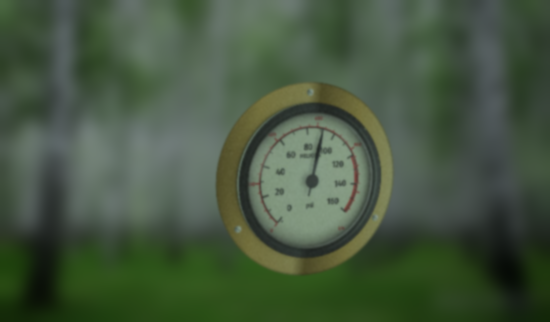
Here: 90 psi
